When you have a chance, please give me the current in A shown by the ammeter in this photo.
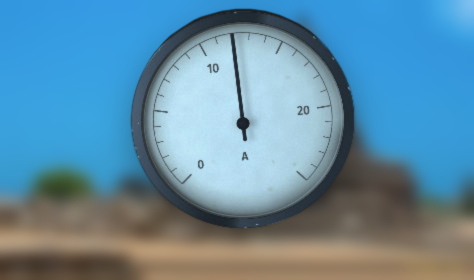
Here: 12 A
